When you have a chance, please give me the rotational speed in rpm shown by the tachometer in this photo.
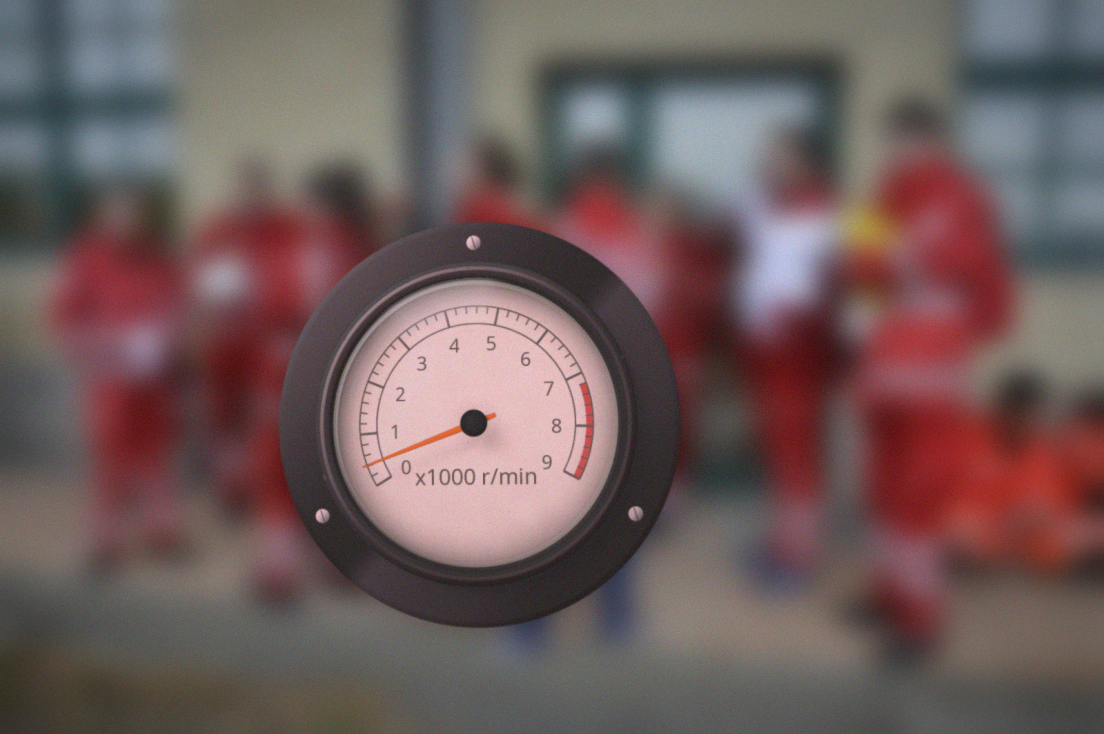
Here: 400 rpm
